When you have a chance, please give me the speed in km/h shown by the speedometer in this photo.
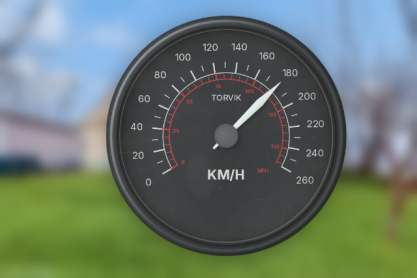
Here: 180 km/h
